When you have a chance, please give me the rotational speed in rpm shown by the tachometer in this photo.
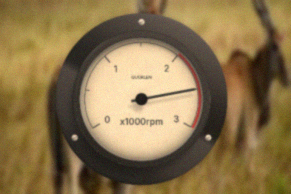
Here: 2500 rpm
